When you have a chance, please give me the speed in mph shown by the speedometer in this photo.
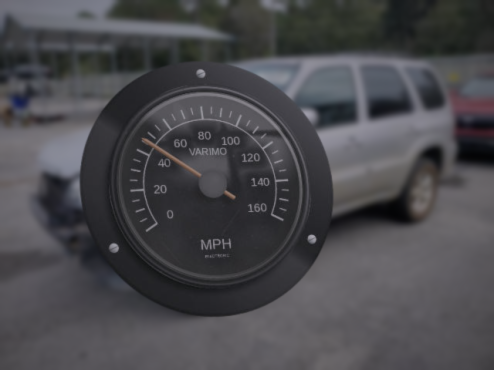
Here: 45 mph
